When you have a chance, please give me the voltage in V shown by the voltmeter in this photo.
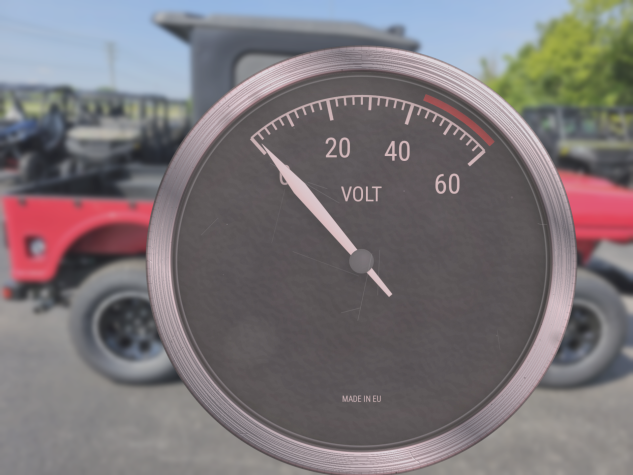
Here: 1 V
